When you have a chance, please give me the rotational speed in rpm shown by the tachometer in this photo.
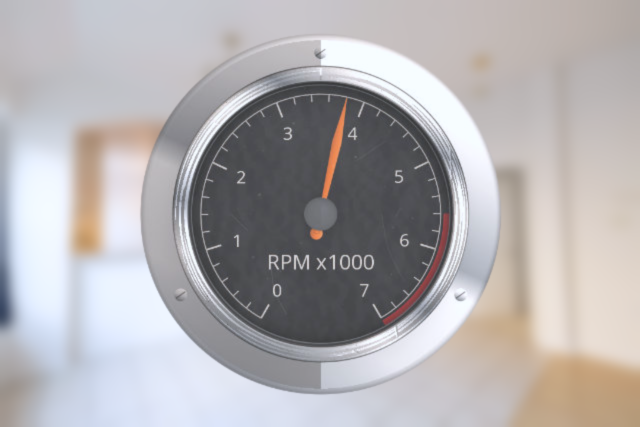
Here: 3800 rpm
